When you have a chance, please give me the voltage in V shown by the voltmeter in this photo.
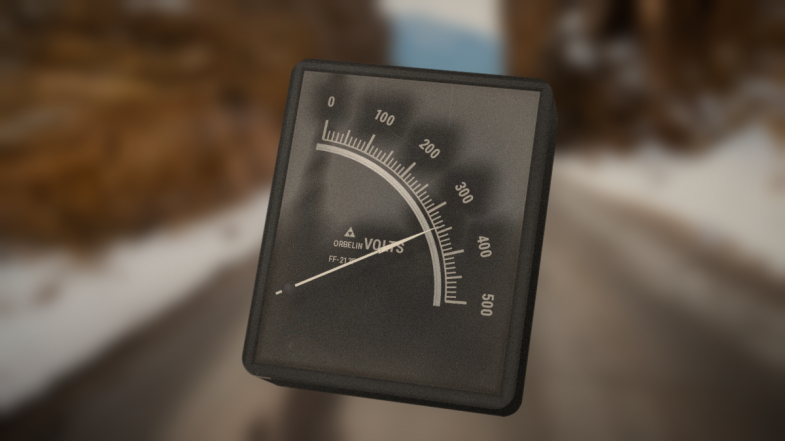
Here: 340 V
